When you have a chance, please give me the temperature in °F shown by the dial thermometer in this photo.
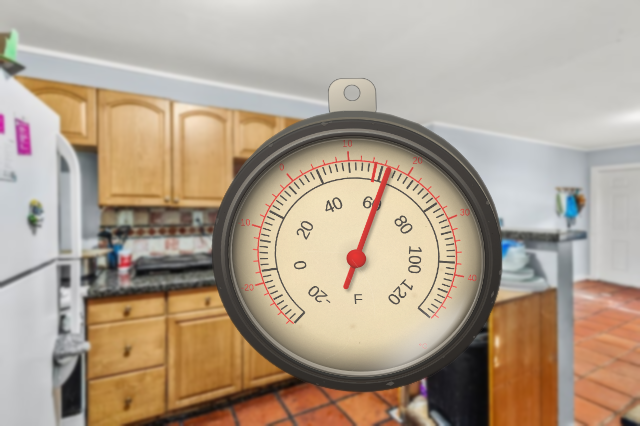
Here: 62 °F
